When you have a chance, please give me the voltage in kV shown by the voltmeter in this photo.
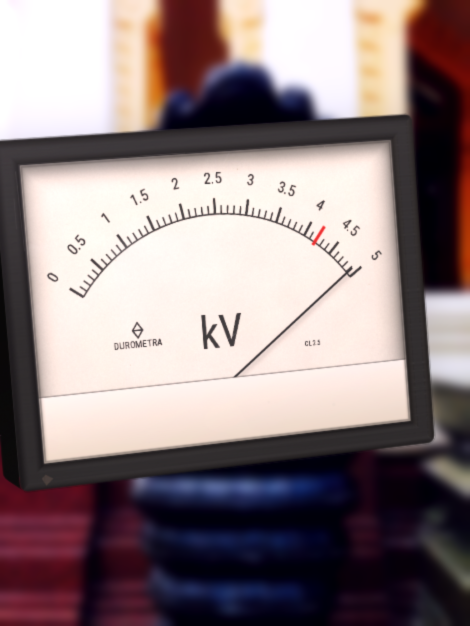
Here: 4.9 kV
